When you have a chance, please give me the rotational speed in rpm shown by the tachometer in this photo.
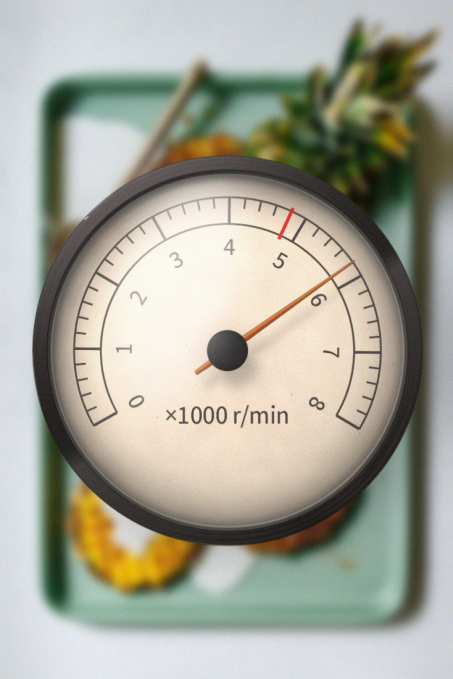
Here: 5800 rpm
